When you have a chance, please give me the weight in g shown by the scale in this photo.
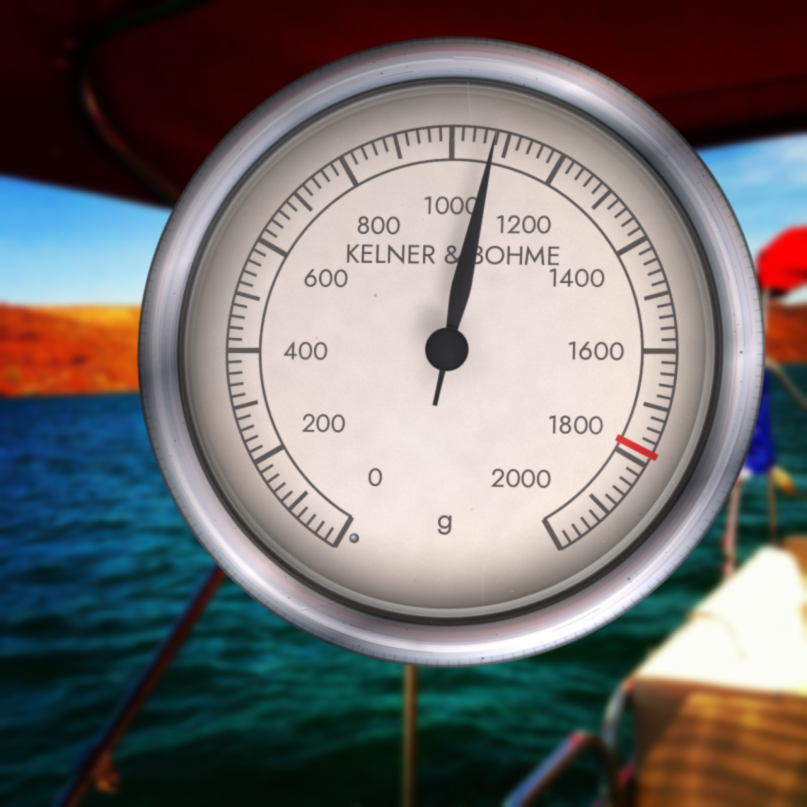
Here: 1080 g
